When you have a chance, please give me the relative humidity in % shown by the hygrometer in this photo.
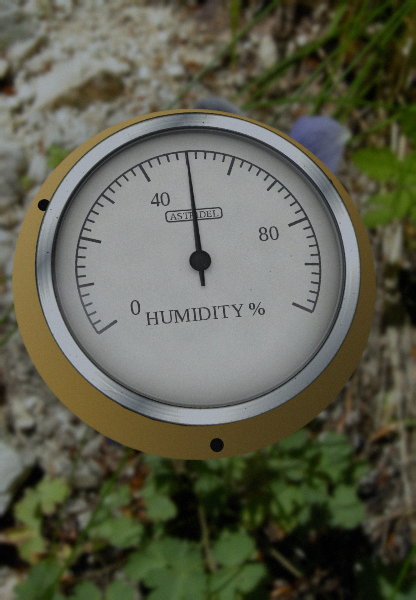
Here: 50 %
